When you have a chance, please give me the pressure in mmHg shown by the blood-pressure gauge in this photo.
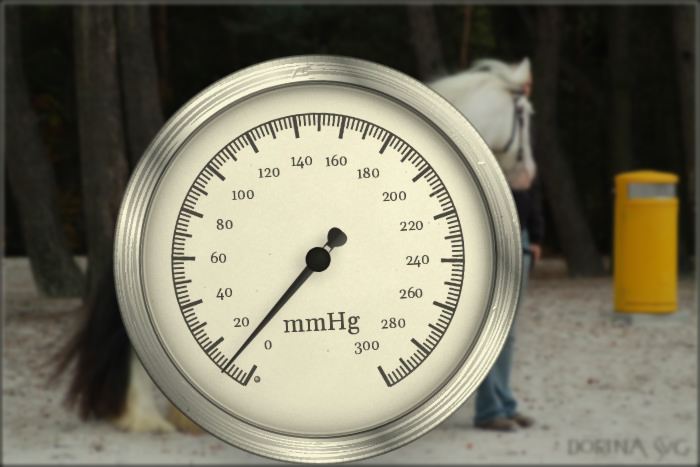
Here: 10 mmHg
